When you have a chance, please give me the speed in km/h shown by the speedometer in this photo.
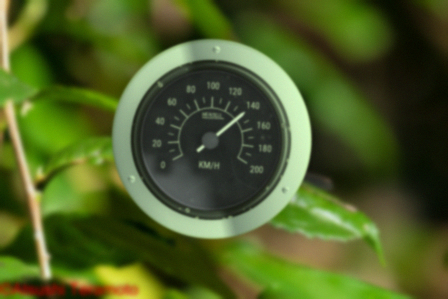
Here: 140 km/h
